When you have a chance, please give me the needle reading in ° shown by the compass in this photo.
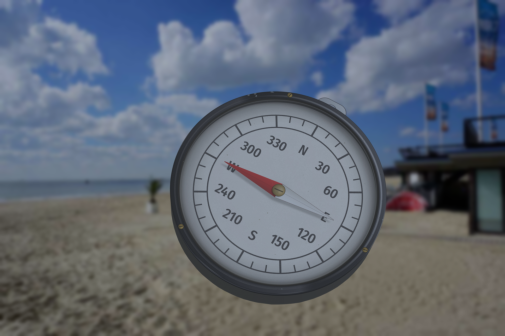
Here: 270 °
